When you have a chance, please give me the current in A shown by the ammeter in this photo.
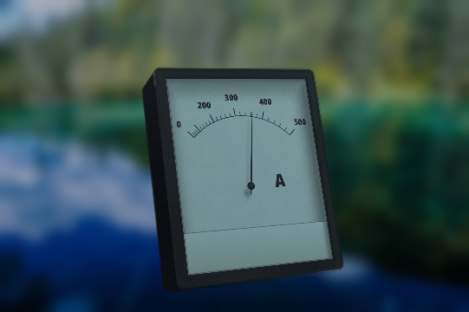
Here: 360 A
